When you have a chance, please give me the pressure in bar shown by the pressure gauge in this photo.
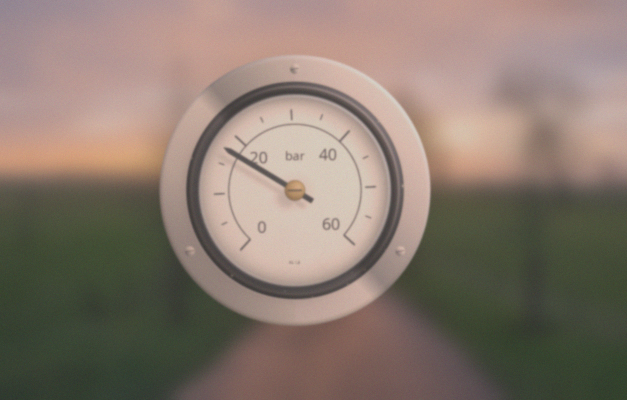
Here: 17.5 bar
